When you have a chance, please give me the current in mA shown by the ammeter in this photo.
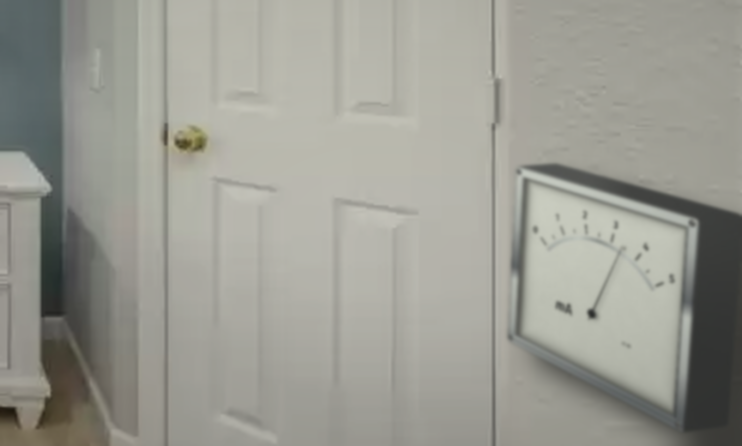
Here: 3.5 mA
